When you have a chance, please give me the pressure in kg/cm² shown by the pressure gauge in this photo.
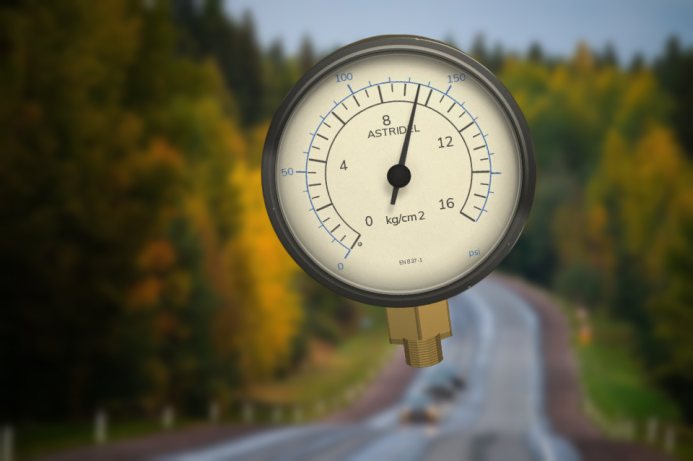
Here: 9.5 kg/cm²
